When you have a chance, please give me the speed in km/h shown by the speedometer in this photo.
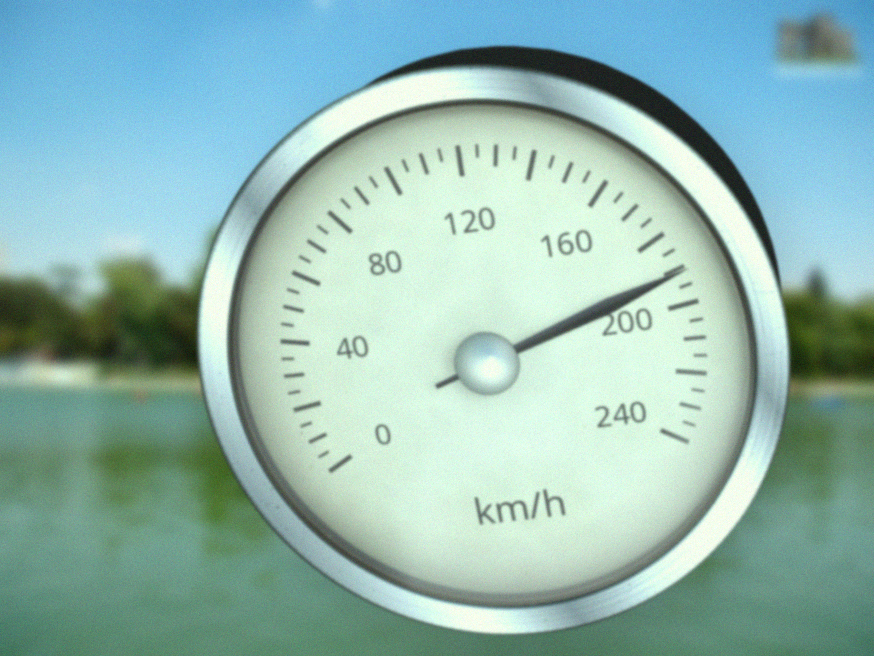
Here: 190 km/h
